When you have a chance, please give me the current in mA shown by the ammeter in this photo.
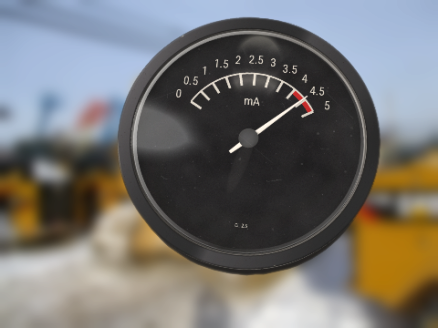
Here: 4.5 mA
